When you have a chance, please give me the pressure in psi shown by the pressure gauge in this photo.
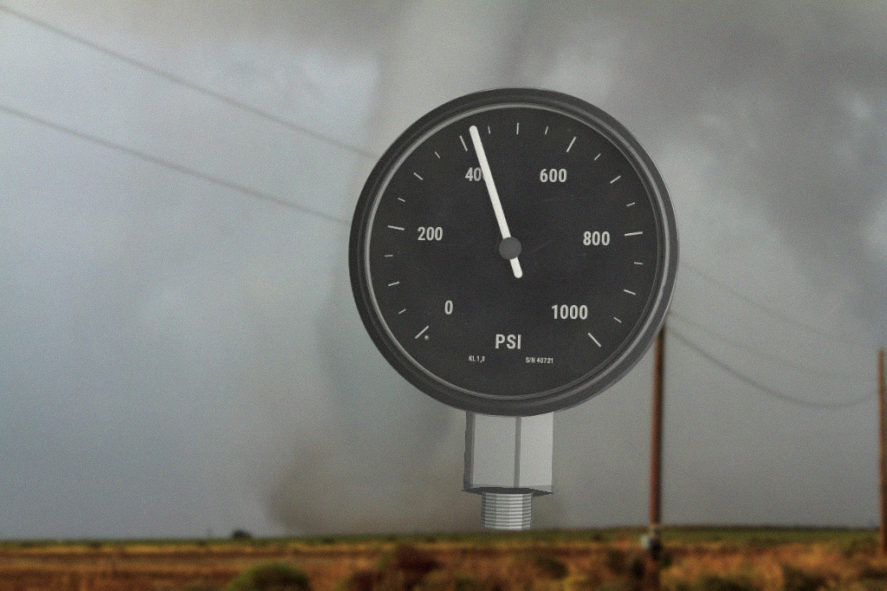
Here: 425 psi
